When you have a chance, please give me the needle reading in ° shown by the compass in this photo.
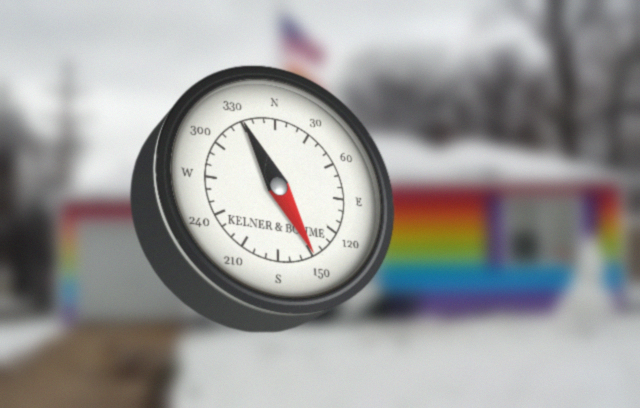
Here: 150 °
